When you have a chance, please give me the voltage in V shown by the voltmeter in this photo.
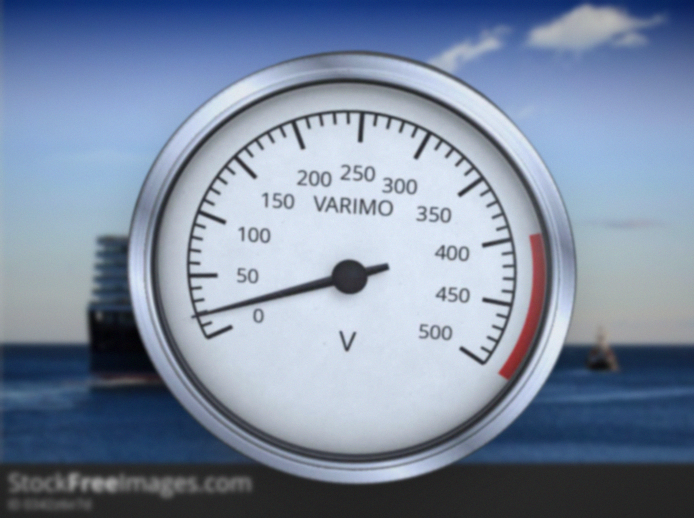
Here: 20 V
